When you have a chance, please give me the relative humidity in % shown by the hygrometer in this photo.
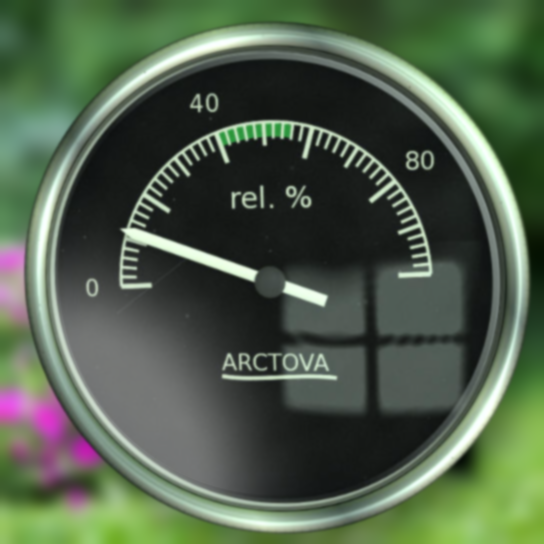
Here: 12 %
